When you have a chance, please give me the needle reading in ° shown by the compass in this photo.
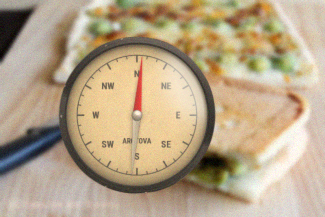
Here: 5 °
